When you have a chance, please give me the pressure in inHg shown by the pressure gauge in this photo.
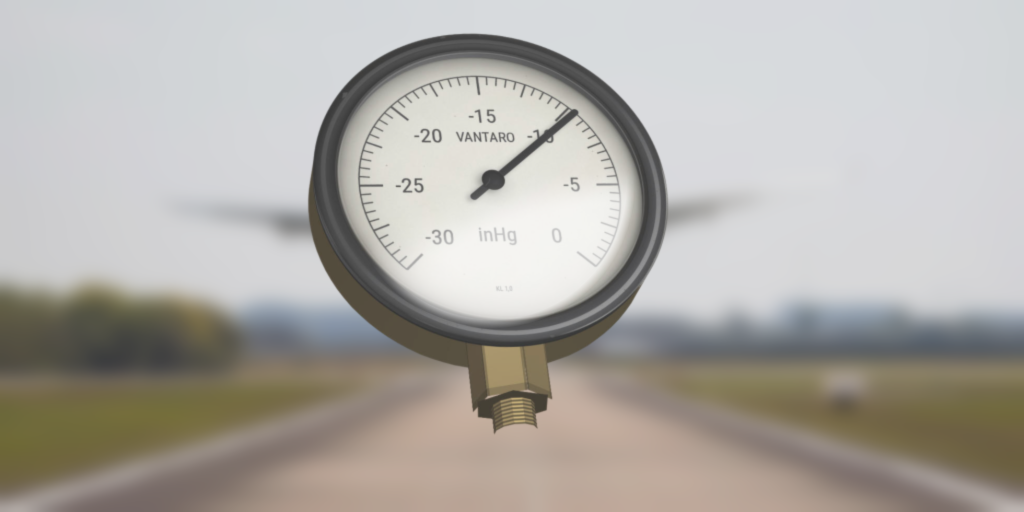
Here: -9.5 inHg
